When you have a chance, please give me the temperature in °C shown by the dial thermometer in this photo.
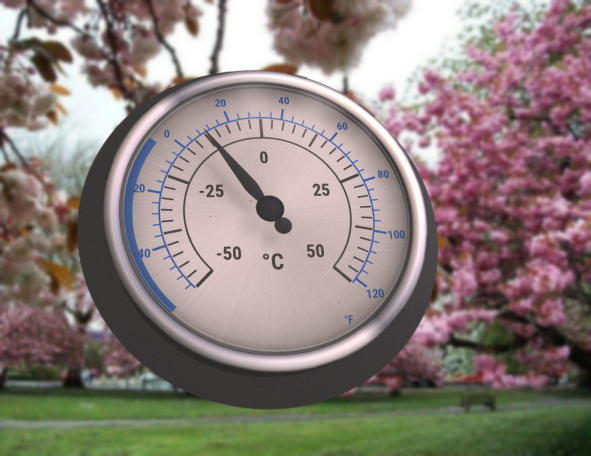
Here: -12.5 °C
